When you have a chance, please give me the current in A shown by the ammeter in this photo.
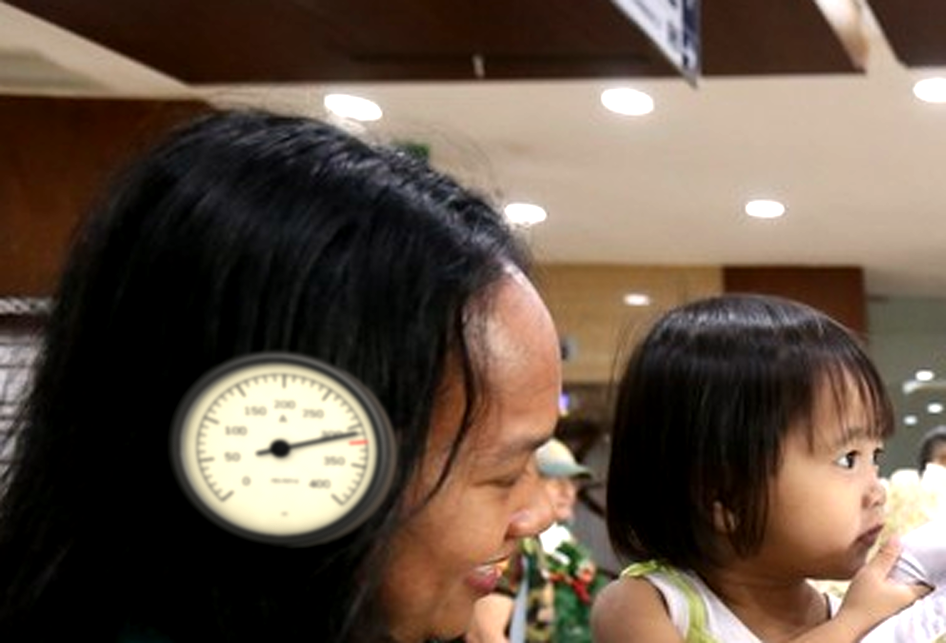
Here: 310 A
